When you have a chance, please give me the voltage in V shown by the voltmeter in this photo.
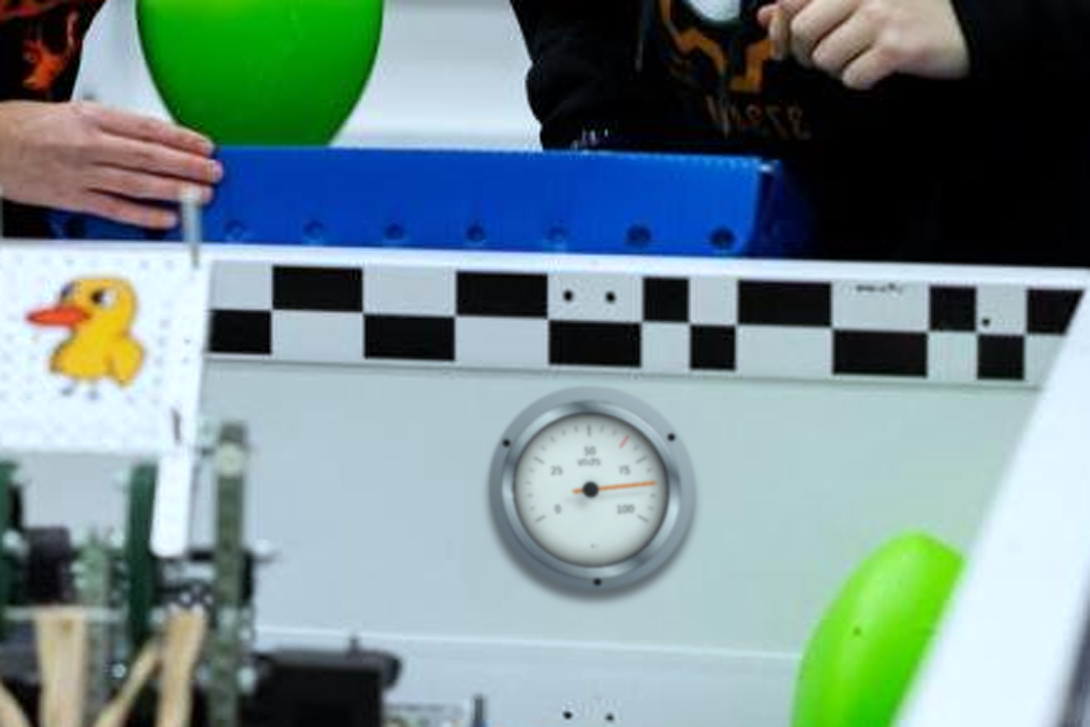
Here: 85 V
